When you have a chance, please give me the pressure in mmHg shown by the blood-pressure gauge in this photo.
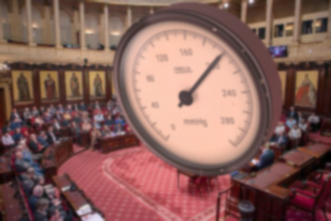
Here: 200 mmHg
